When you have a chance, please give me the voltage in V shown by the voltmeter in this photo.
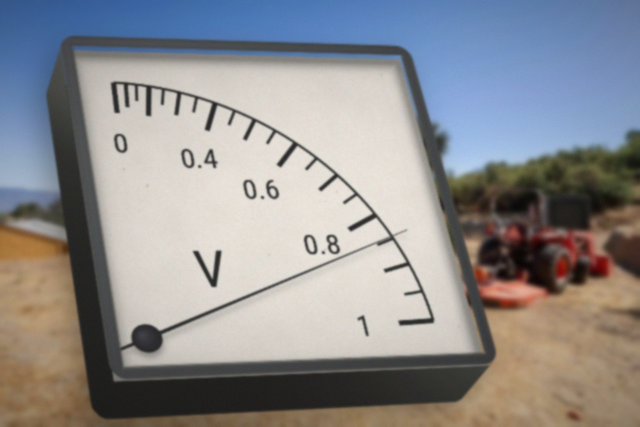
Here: 0.85 V
